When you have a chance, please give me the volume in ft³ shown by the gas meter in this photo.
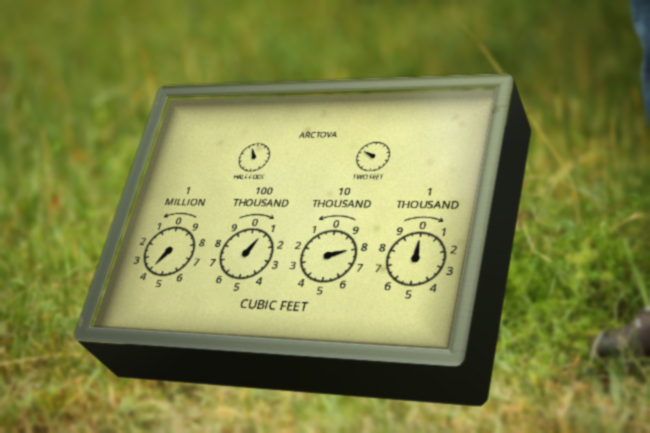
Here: 408000 ft³
